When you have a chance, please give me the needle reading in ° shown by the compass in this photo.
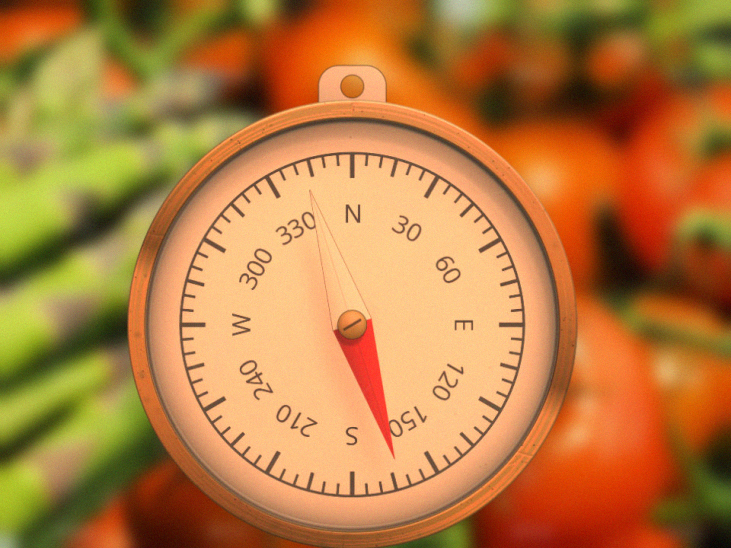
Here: 162.5 °
